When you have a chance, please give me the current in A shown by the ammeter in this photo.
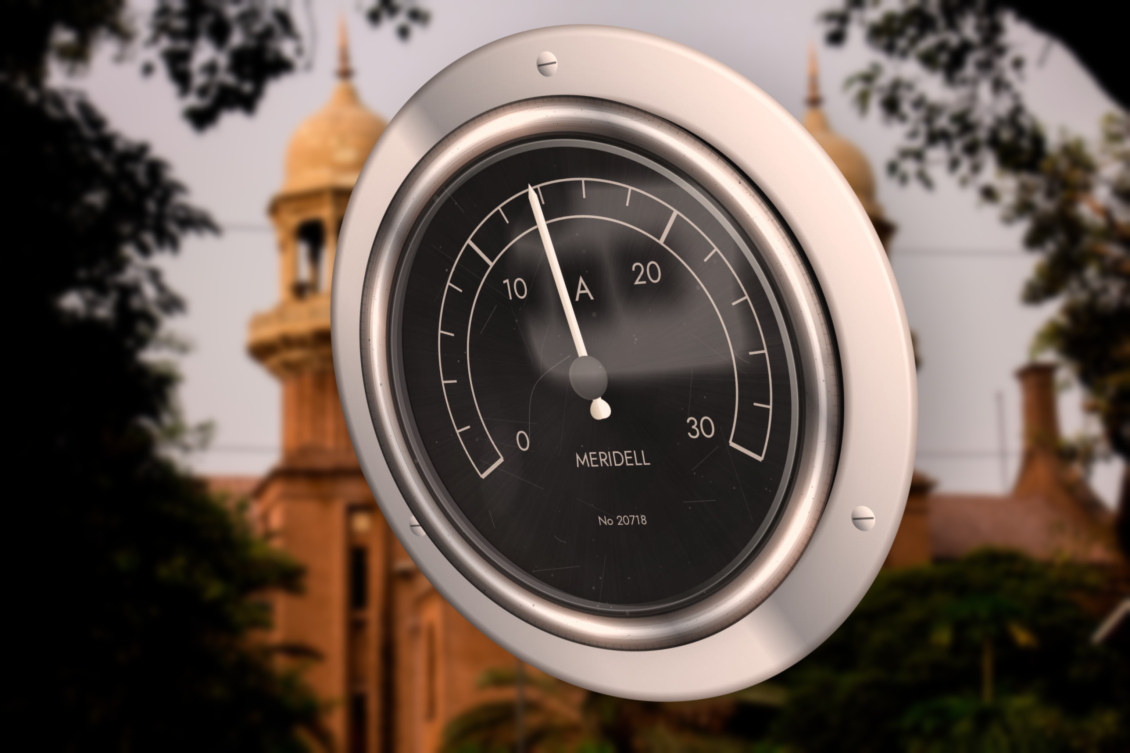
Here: 14 A
